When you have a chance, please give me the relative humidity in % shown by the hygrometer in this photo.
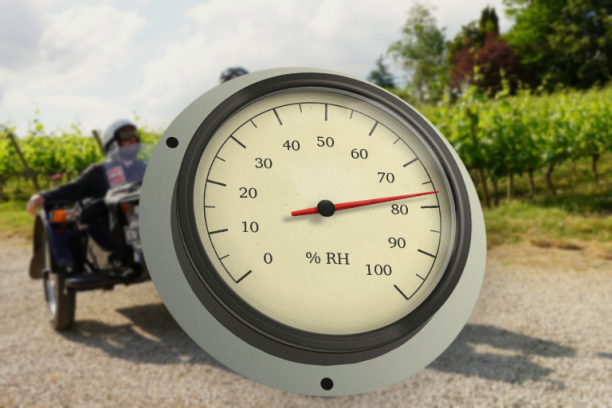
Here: 77.5 %
